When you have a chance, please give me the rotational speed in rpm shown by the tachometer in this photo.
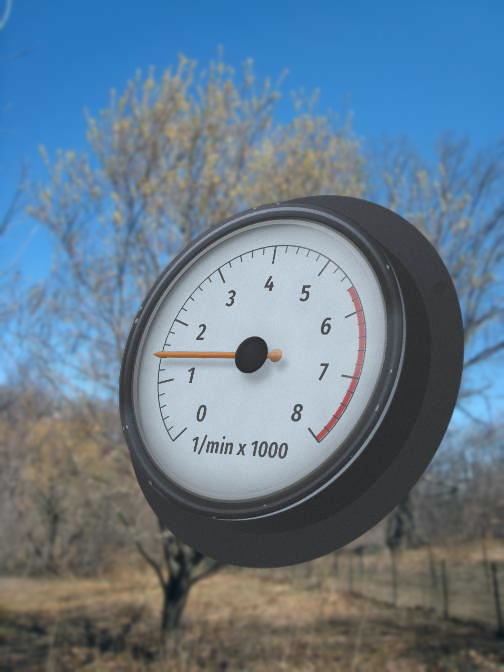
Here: 1400 rpm
